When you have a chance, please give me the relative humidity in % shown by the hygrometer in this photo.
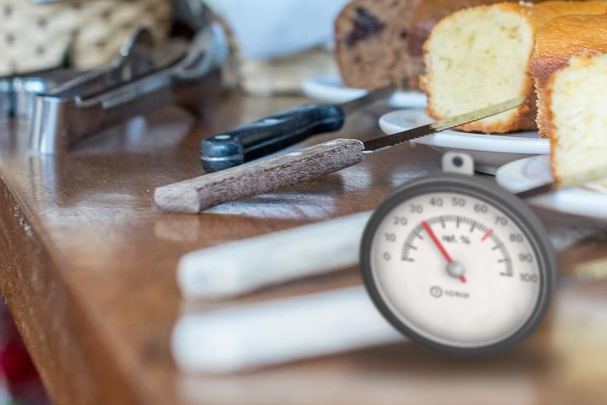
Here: 30 %
